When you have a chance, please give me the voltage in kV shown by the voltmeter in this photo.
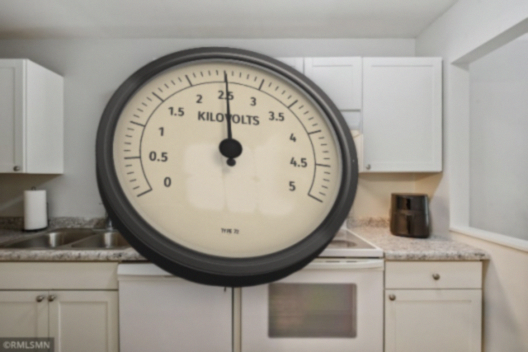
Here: 2.5 kV
